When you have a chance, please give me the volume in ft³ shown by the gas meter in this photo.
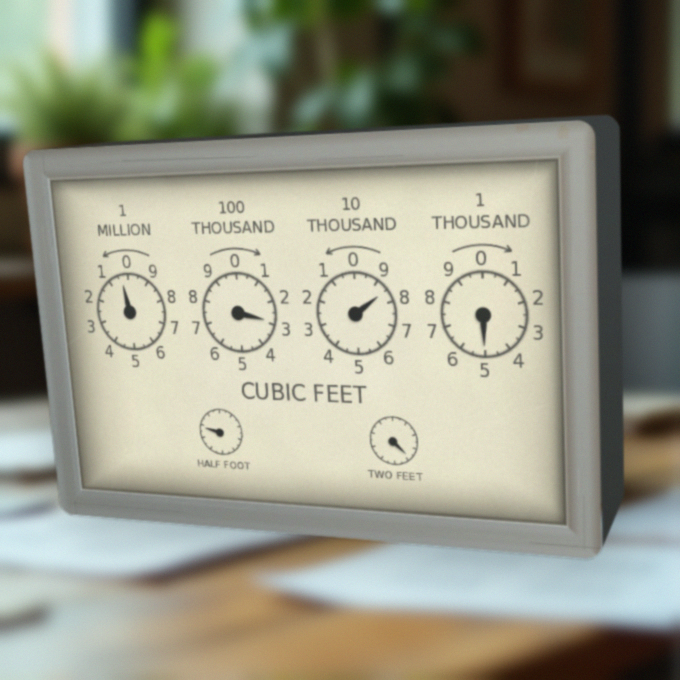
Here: 28500 ft³
